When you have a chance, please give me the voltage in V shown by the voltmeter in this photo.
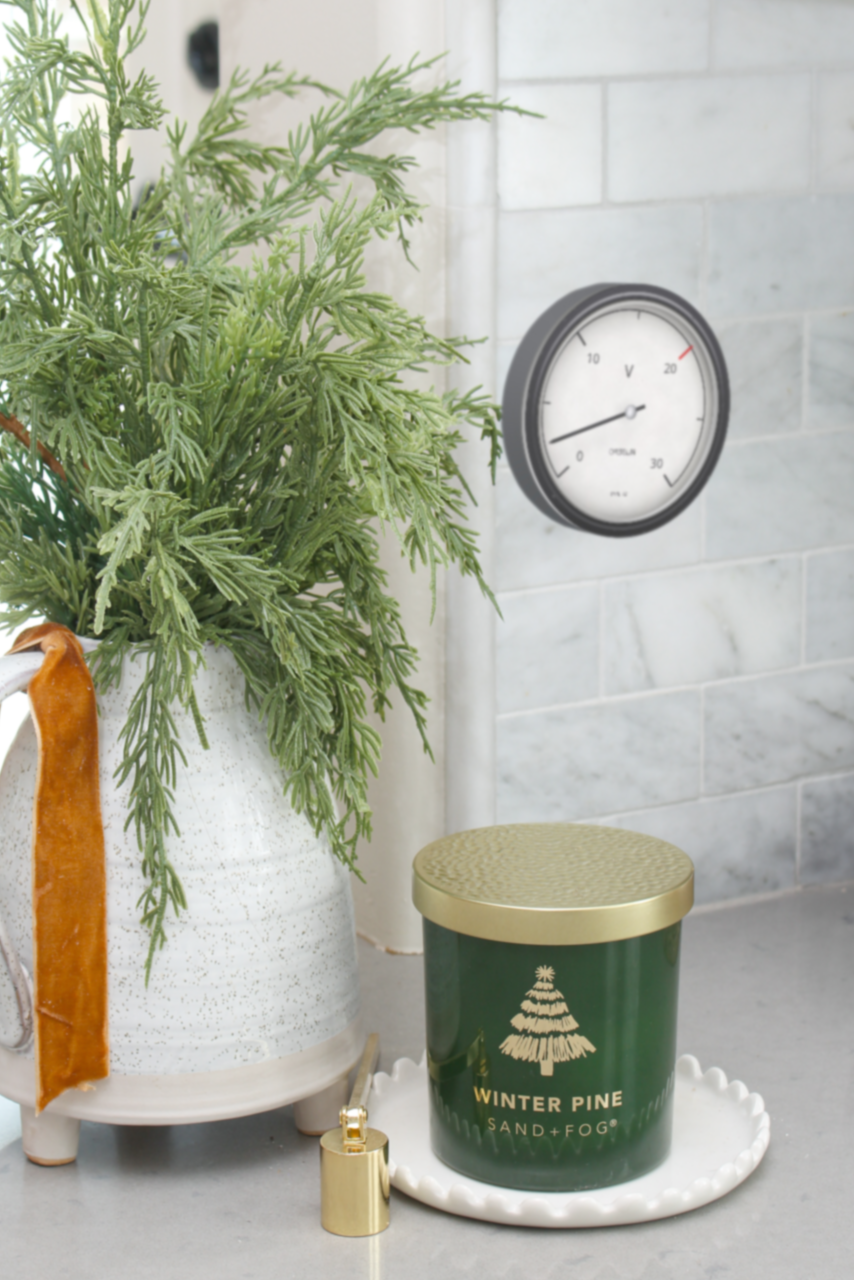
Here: 2.5 V
